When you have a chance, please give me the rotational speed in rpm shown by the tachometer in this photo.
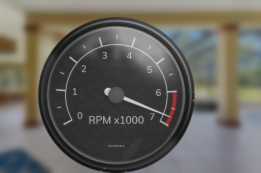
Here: 6750 rpm
